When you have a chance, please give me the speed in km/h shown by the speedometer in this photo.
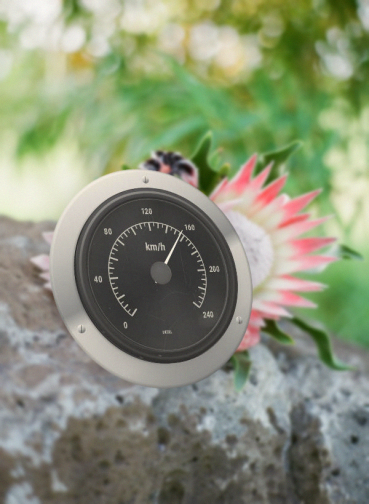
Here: 155 km/h
